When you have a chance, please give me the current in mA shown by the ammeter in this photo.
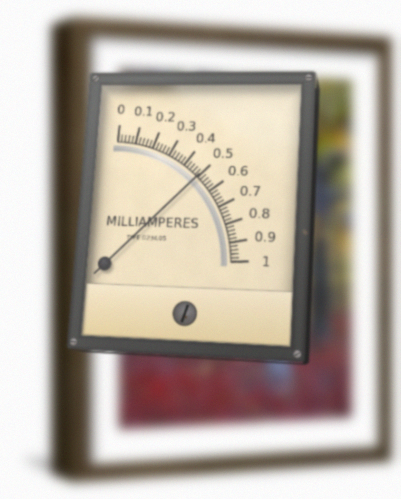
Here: 0.5 mA
